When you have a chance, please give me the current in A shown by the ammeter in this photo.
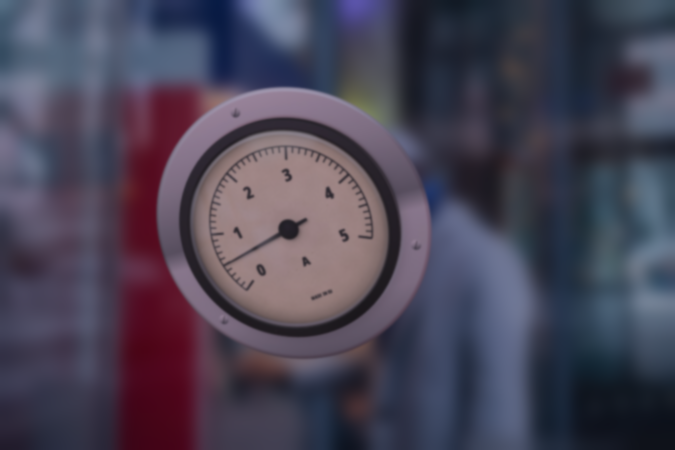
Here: 0.5 A
